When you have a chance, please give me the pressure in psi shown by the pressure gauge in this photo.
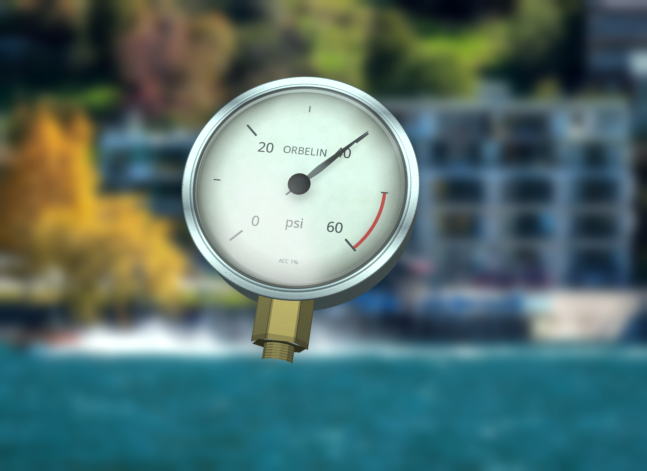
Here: 40 psi
